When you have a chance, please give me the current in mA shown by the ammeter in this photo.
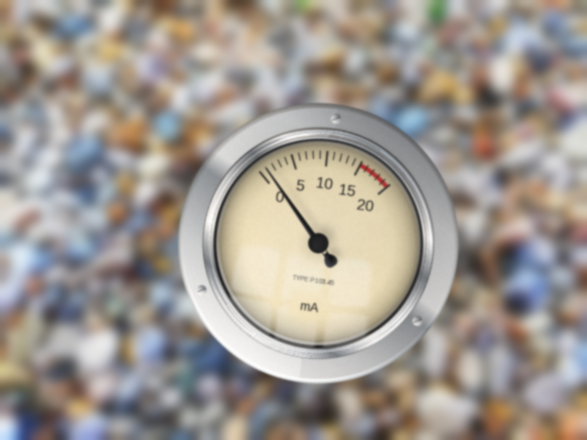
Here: 1 mA
